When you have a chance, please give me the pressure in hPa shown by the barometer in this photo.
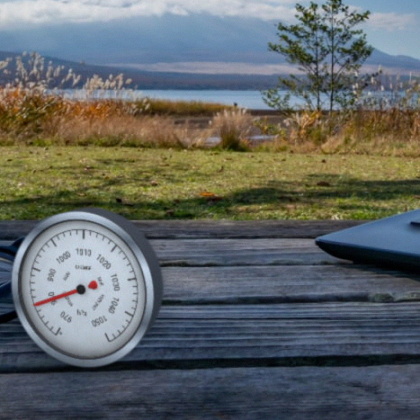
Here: 980 hPa
